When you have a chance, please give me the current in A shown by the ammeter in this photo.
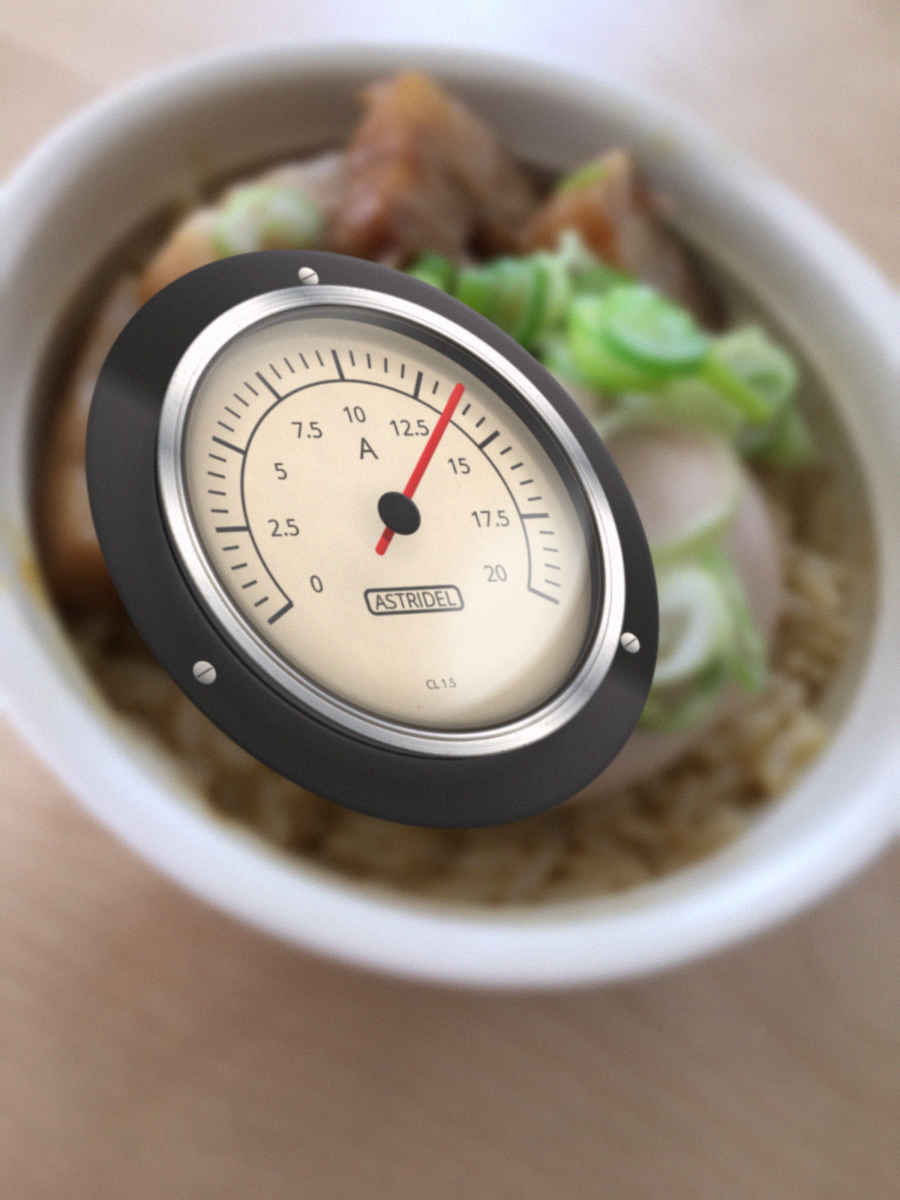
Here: 13.5 A
